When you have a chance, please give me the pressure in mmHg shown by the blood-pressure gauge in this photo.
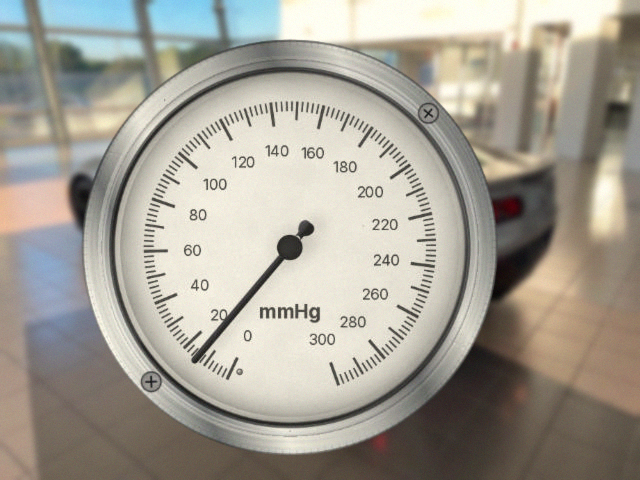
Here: 14 mmHg
